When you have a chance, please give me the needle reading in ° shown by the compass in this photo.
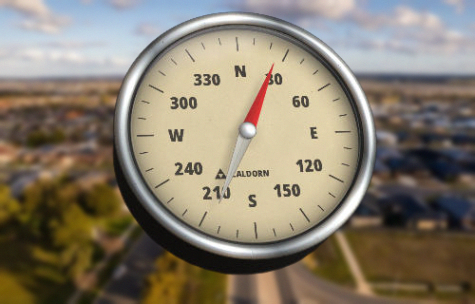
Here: 25 °
